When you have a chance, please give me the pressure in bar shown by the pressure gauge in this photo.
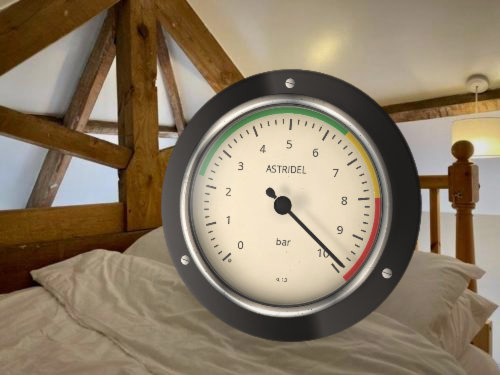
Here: 9.8 bar
